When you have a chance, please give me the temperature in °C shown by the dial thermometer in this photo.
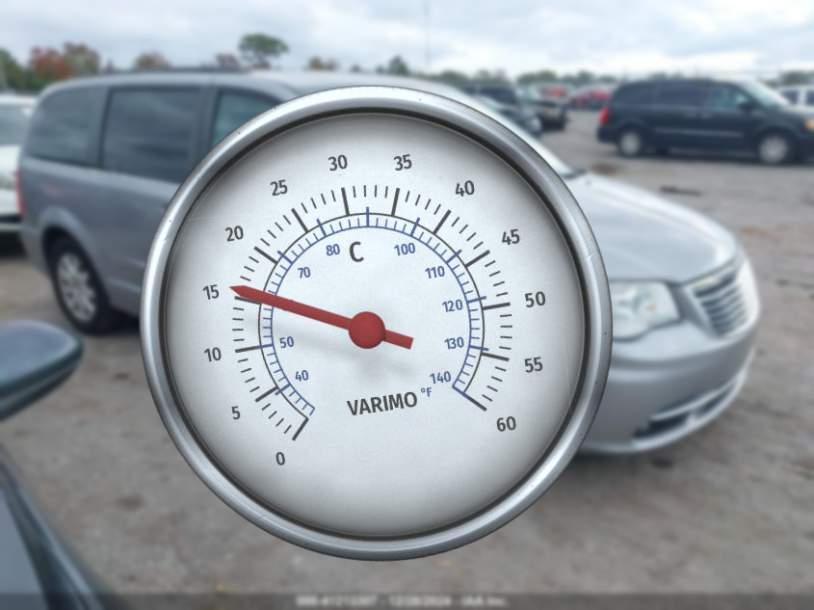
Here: 16 °C
